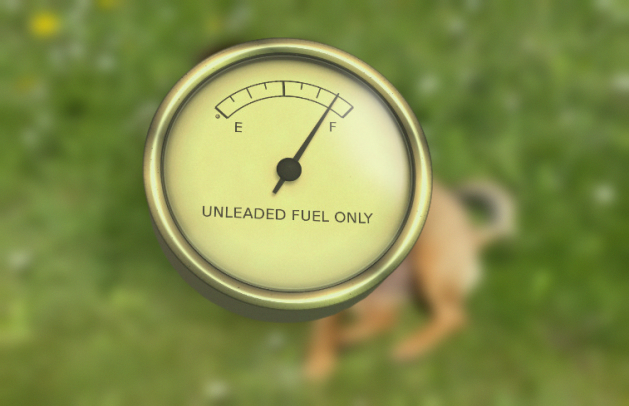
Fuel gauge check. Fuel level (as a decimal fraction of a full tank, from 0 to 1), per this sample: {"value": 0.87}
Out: {"value": 0.875}
